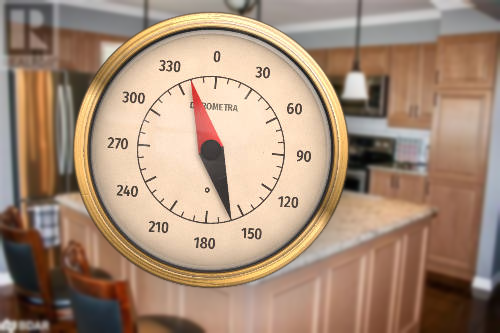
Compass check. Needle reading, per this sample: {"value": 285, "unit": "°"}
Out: {"value": 340, "unit": "°"}
